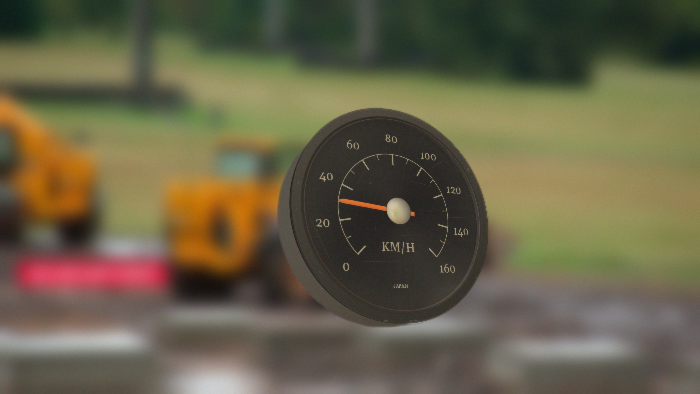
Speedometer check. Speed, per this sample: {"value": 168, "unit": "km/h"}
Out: {"value": 30, "unit": "km/h"}
